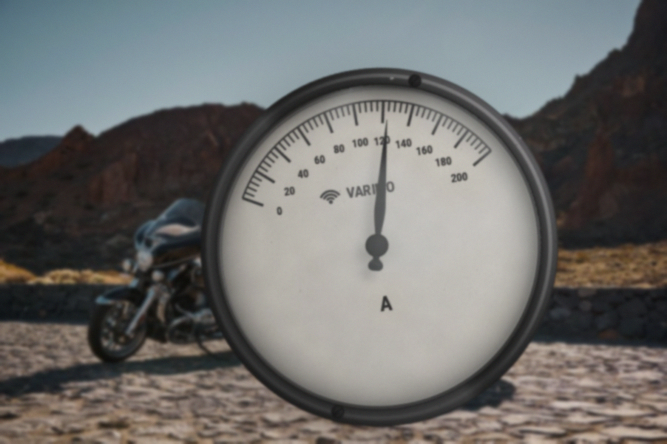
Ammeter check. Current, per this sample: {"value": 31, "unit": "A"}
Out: {"value": 124, "unit": "A"}
